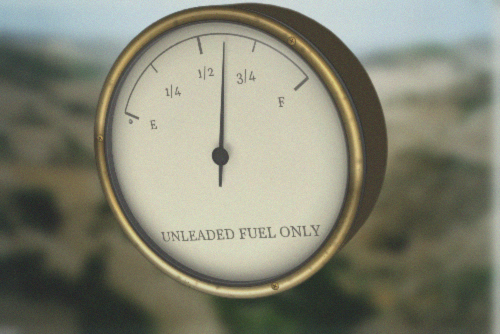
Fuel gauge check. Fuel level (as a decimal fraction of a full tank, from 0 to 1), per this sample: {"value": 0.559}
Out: {"value": 0.625}
